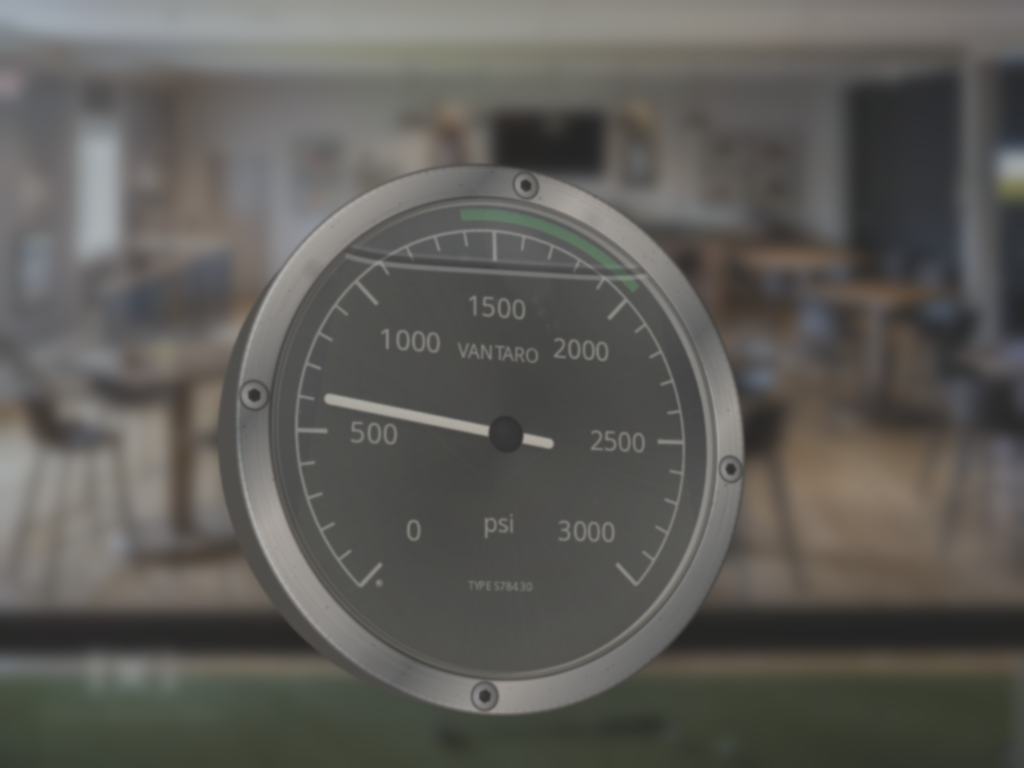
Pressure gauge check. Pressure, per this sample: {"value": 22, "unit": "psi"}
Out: {"value": 600, "unit": "psi"}
